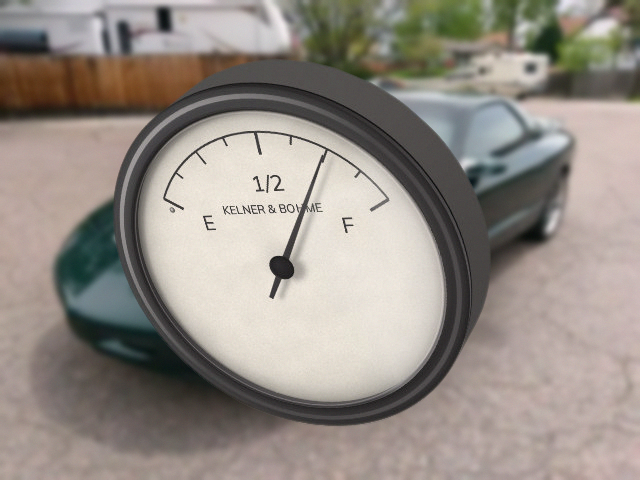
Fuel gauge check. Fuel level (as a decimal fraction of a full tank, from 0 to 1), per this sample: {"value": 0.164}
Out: {"value": 0.75}
